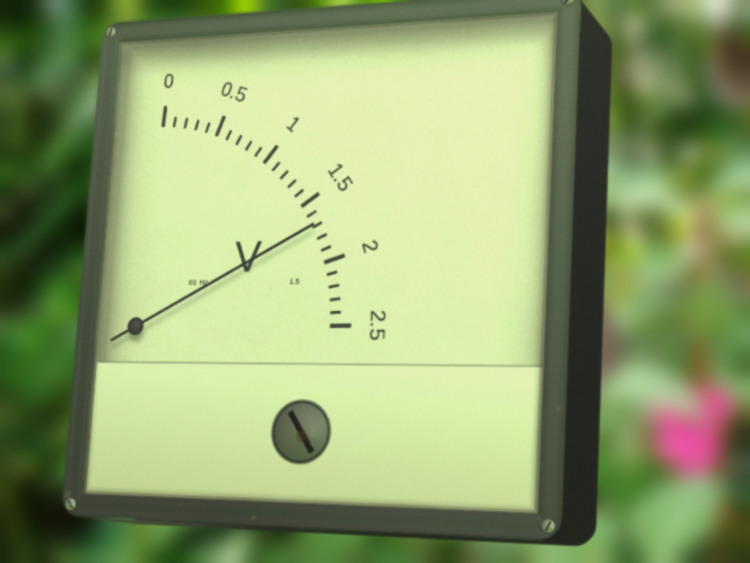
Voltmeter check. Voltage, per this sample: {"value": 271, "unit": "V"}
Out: {"value": 1.7, "unit": "V"}
